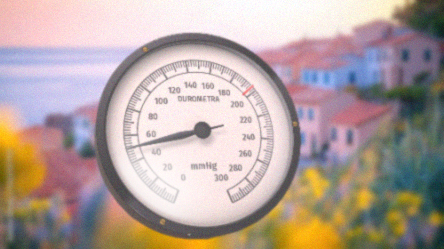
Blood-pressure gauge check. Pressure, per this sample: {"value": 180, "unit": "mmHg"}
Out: {"value": 50, "unit": "mmHg"}
